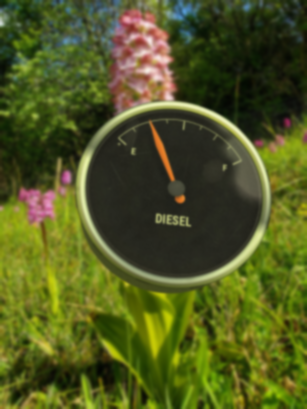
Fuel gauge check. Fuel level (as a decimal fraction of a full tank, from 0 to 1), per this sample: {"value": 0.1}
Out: {"value": 0.25}
